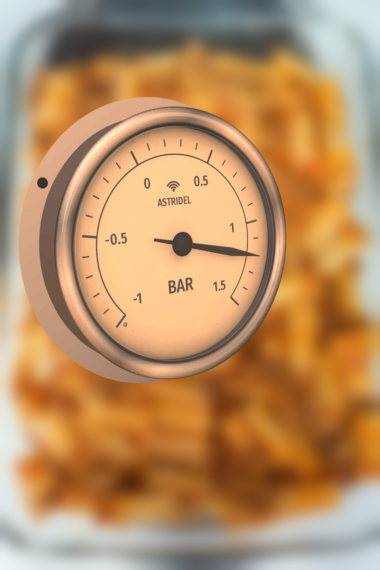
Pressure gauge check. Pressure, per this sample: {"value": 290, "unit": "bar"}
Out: {"value": 1.2, "unit": "bar"}
